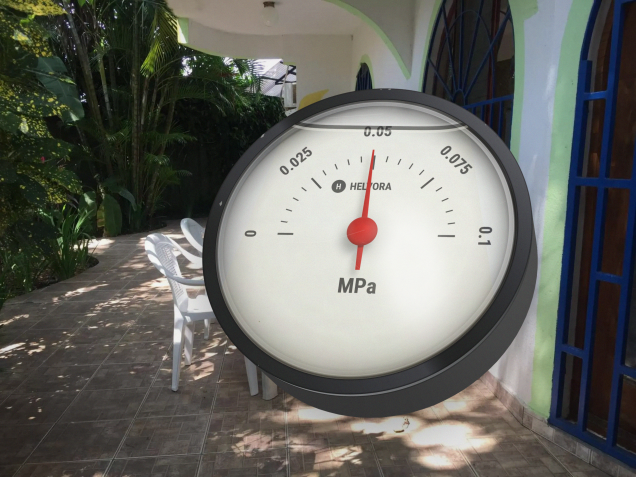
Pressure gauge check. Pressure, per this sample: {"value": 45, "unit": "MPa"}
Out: {"value": 0.05, "unit": "MPa"}
